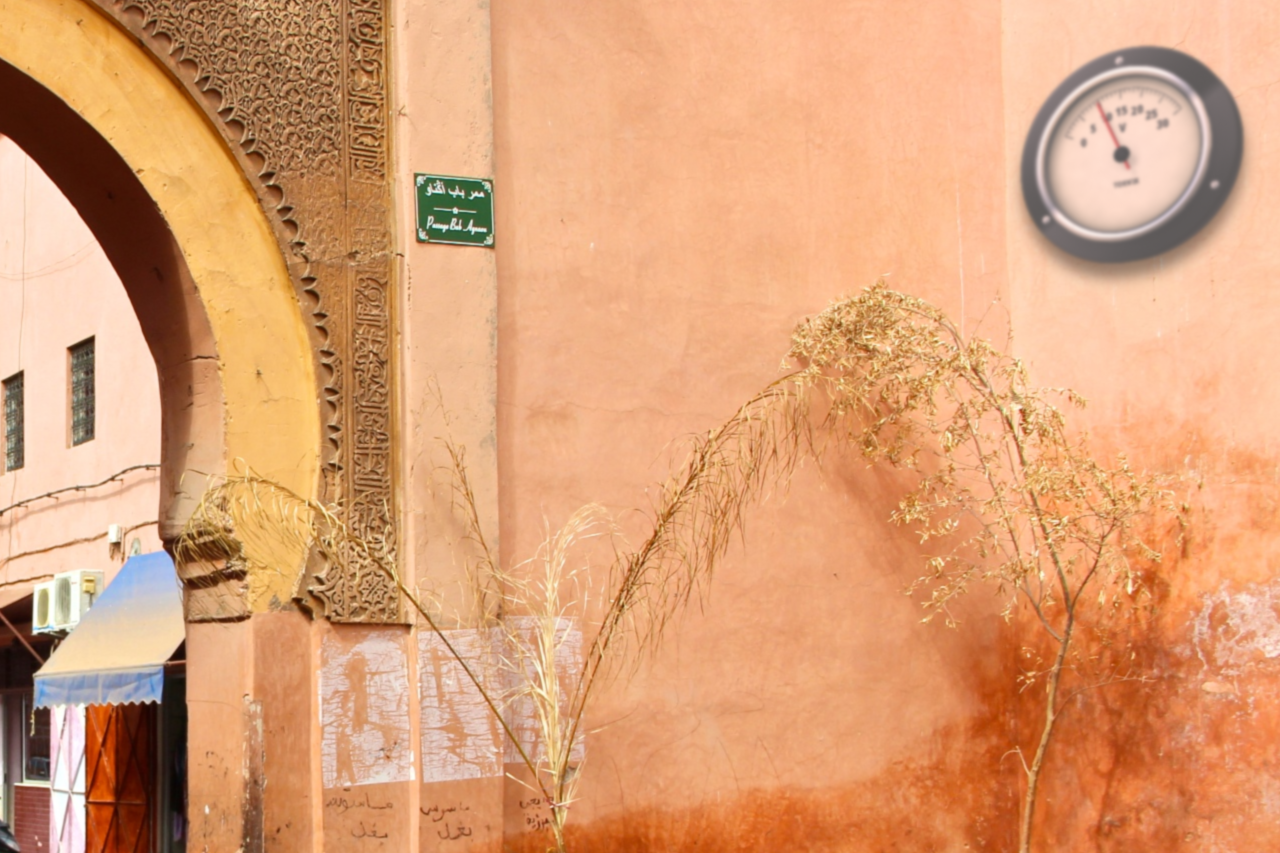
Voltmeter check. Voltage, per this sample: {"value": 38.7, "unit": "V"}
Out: {"value": 10, "unit": "V"}
